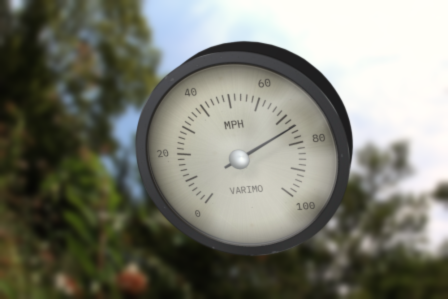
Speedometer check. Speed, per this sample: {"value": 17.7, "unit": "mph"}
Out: {"value": 74, "unit": "mph"}
